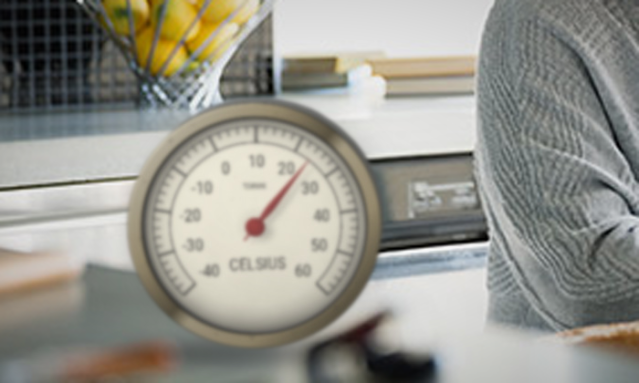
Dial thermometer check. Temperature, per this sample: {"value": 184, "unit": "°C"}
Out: {"value": 24, "unit": "°C"}
